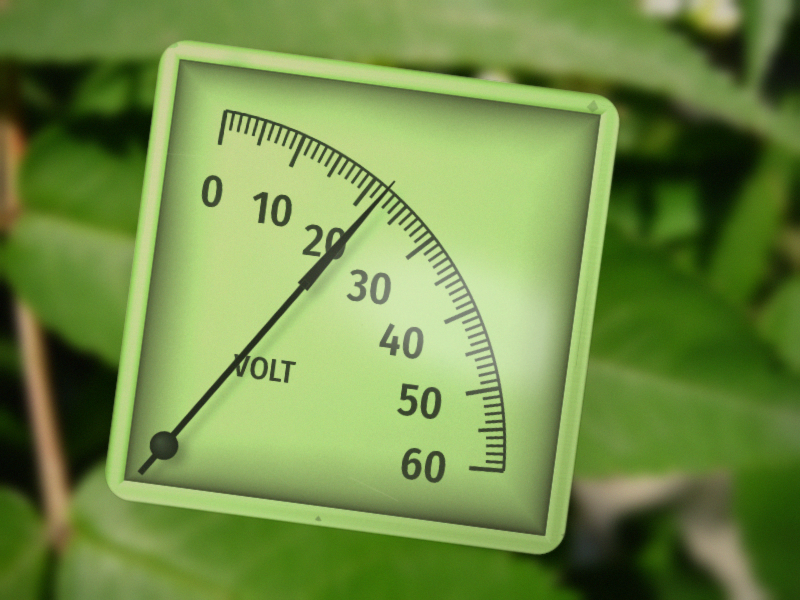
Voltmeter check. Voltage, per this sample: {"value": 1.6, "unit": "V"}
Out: {"value": 22, "unit": "V"}
